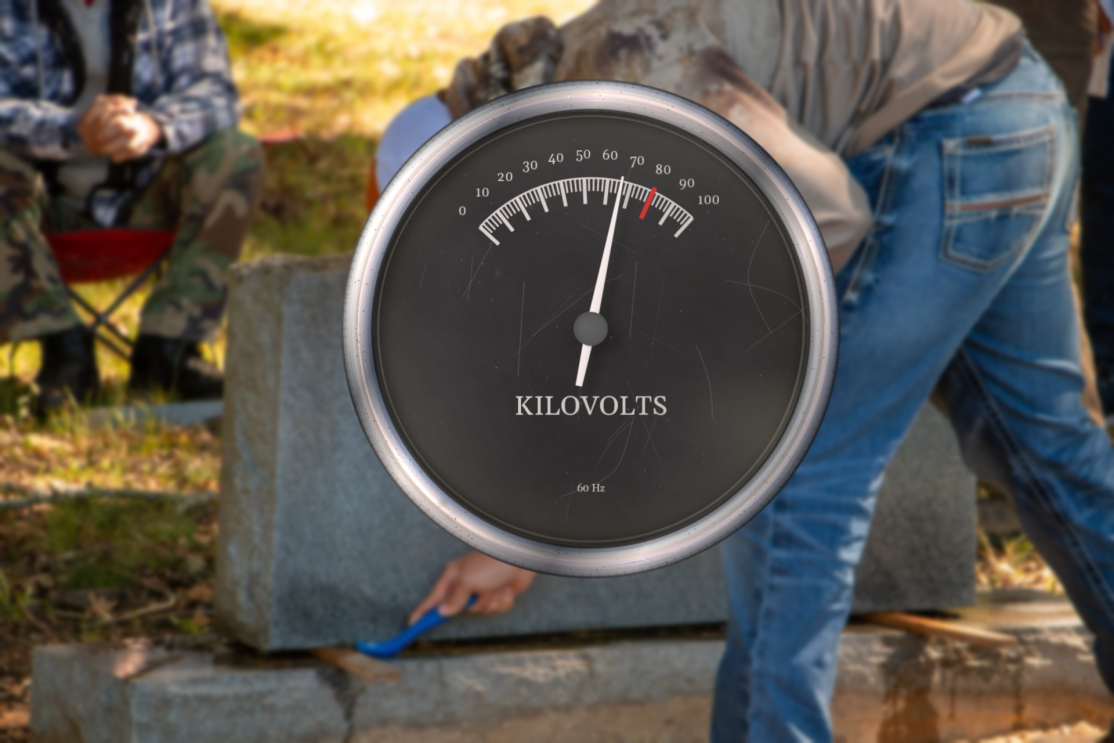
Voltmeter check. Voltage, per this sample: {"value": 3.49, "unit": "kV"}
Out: {"value": 66, "unit": "kV"}
